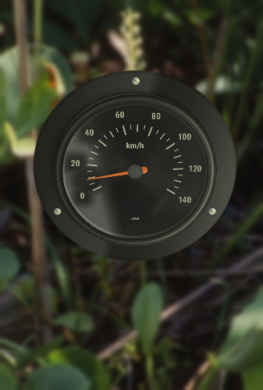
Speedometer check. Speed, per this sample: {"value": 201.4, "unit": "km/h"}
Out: {"value": 10, "unit": "km/h"}
